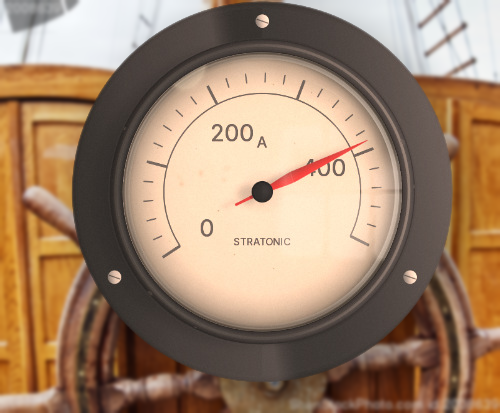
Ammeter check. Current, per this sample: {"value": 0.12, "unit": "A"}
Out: {"value": 390, "unit": "A"}
